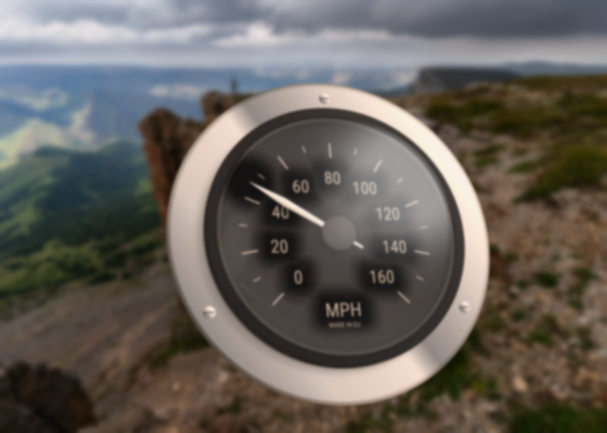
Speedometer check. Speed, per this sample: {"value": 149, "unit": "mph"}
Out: {"value": 45, "unit": "mph"}
